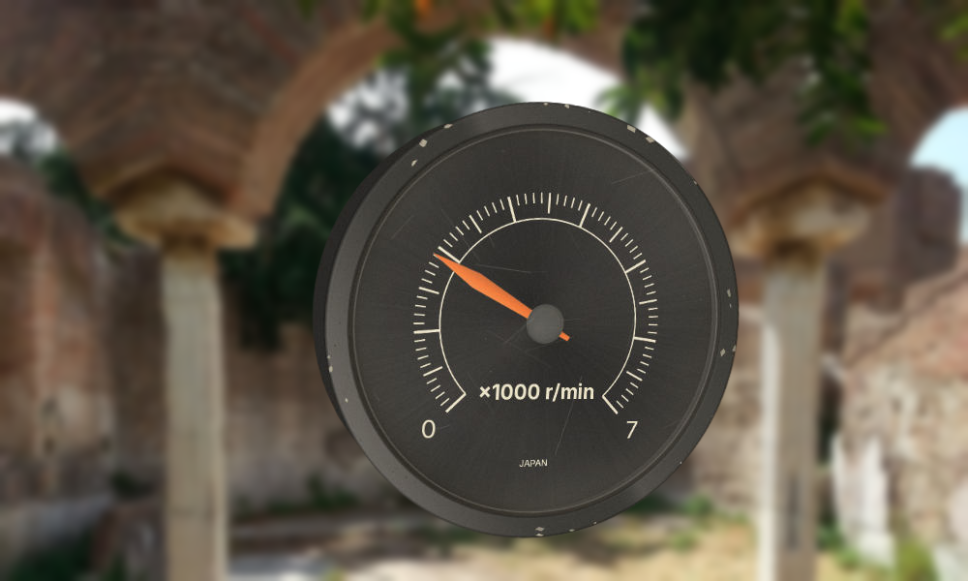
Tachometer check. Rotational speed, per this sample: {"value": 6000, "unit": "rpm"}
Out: {"value": 1900, "unit": "rpm"}
